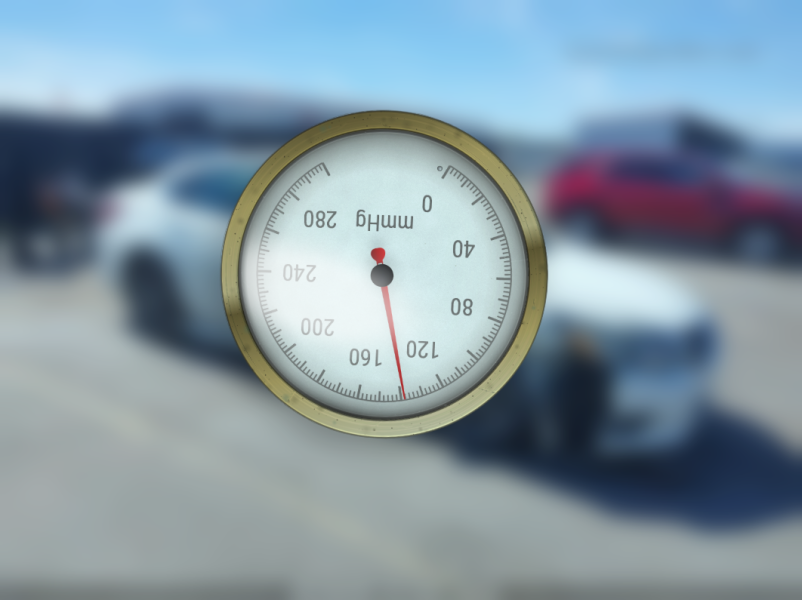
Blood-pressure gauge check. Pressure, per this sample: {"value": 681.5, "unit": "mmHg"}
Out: {"value": 138, "unit": "mmHg"}
